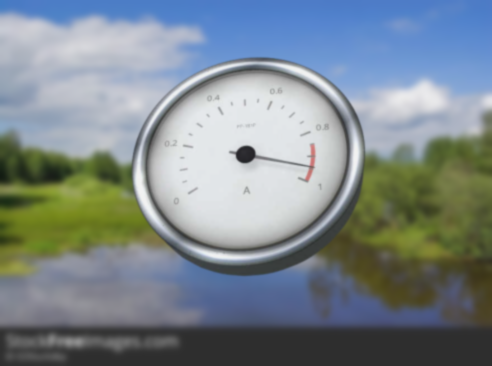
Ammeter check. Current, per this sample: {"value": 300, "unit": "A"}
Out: {"value": 0.95, "unit": "A"}
